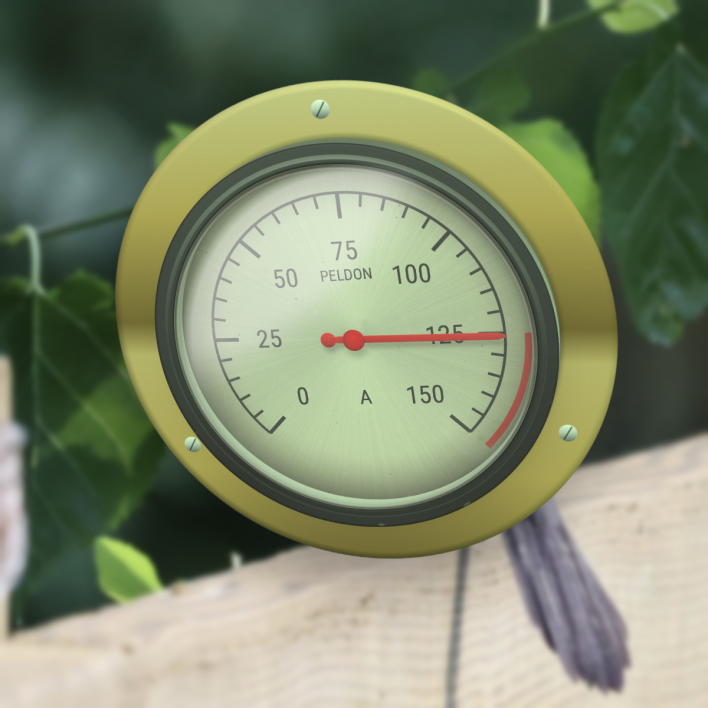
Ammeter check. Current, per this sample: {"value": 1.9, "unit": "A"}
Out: {"value": 125, "unit": "A"}
